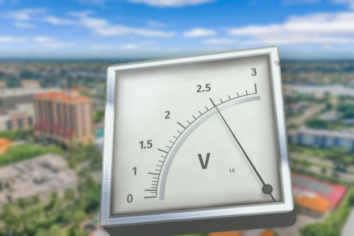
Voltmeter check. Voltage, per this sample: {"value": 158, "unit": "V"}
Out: {"value": 2.5, "unit": "V"}
